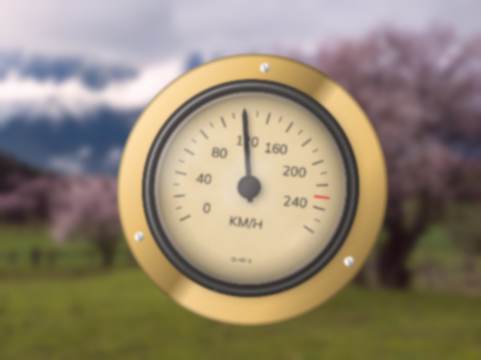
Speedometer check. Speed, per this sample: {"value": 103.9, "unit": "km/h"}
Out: {"value": 120, "unit": "km/h"}
